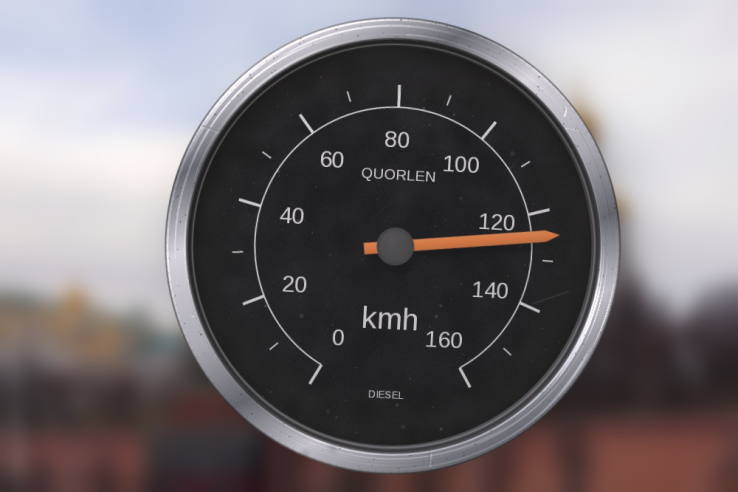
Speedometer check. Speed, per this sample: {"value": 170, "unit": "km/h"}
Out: {"value": 125, "unit": "km/h"}
